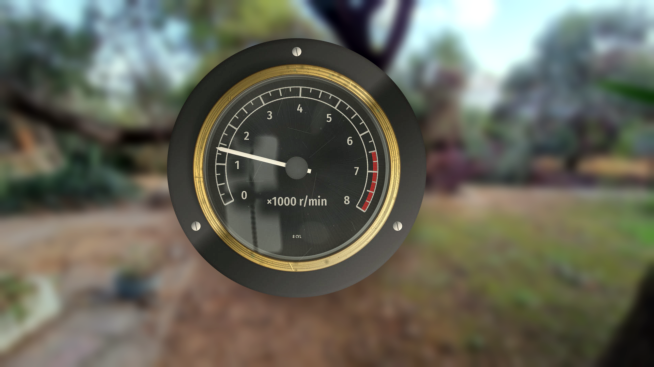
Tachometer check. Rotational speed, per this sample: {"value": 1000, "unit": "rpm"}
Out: {"value": 1375, "unit": "rpm"}
